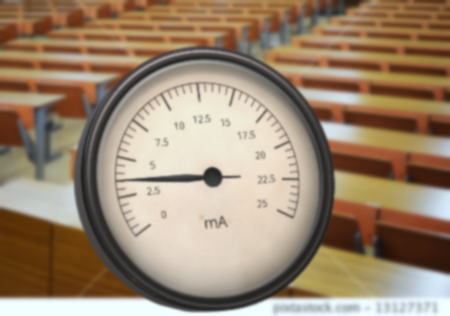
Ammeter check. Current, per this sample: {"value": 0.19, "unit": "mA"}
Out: {"value": 3.5, "unit": "mA"}
